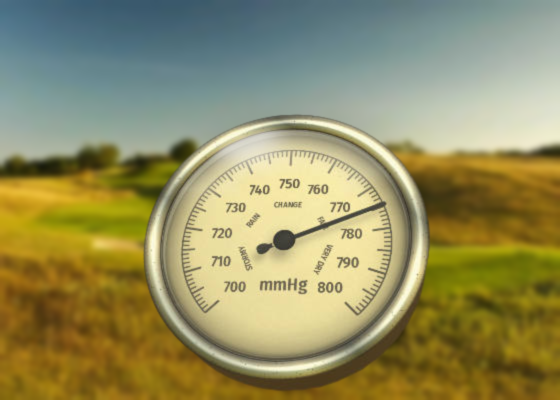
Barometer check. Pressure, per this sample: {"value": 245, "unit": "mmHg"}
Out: {"value": 775, "unit": "mmHg"}
